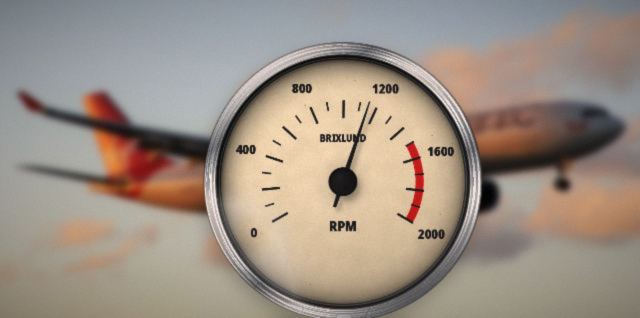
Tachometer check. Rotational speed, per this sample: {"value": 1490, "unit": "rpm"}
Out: {"value": 1150, "unit": "rpm"}
